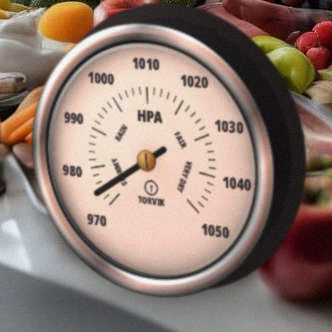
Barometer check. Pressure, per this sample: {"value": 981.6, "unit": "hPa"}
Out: {"value": 974, "unit": "hPa"}
